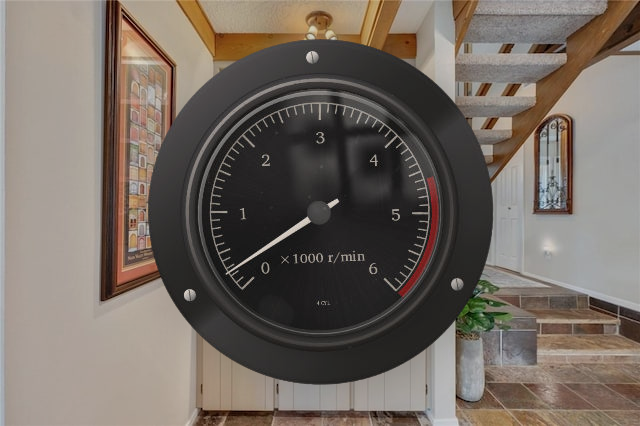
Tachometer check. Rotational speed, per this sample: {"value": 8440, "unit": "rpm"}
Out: {"value": 250, "unit": "rpm"}
